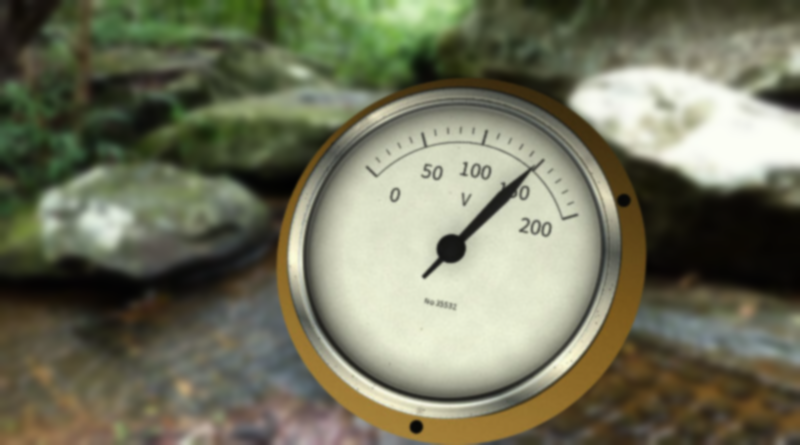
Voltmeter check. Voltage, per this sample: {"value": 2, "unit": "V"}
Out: {"value": 150, "unit": "V"}
